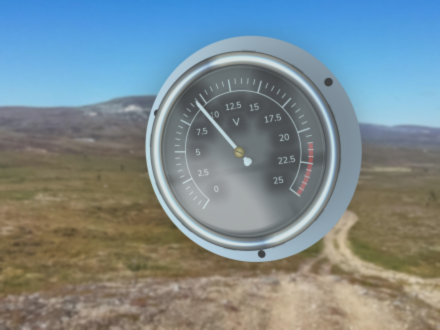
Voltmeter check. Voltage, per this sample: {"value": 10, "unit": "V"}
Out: {"value": 9.5, "unit": "V"}
